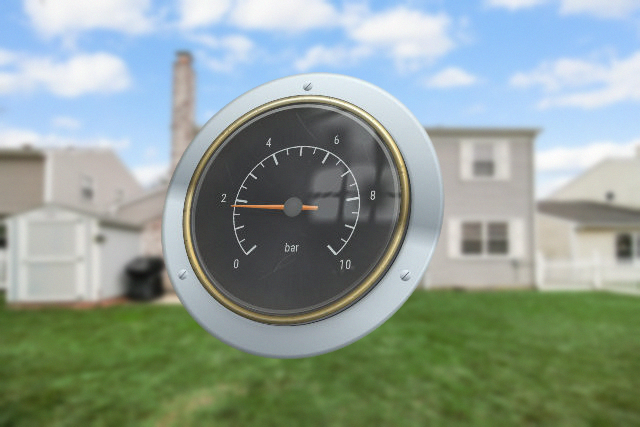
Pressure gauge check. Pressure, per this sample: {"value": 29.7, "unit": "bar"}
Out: {"value": 1.75, "unit": "bar"}
